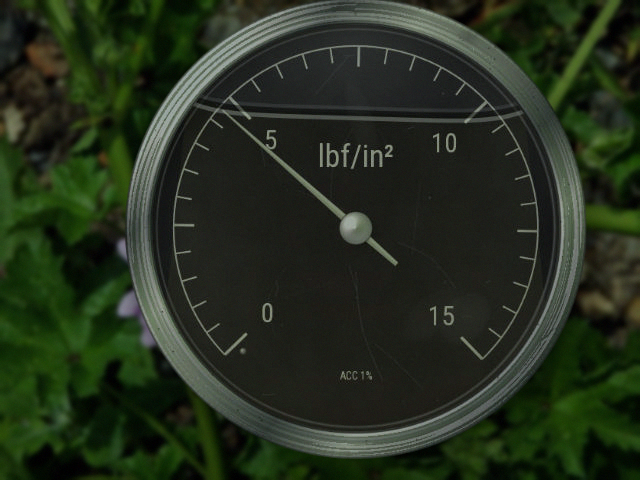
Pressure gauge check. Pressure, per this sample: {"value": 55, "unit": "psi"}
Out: {"value": 4.75, "unit": "psi"}
